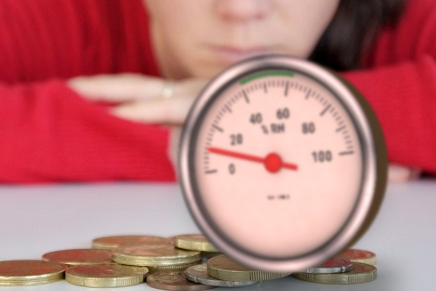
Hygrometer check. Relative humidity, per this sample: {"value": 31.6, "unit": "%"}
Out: {"value": 10, "unit": "%"}
